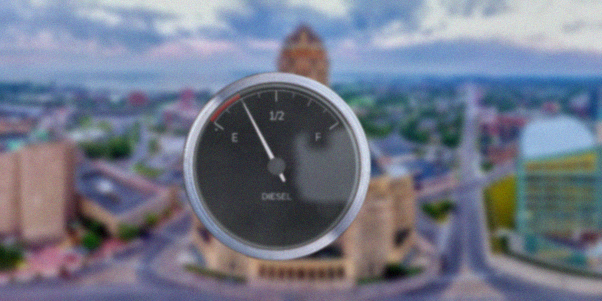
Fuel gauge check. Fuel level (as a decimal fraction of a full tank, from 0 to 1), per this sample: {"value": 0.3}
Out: {"value": 0.25}
